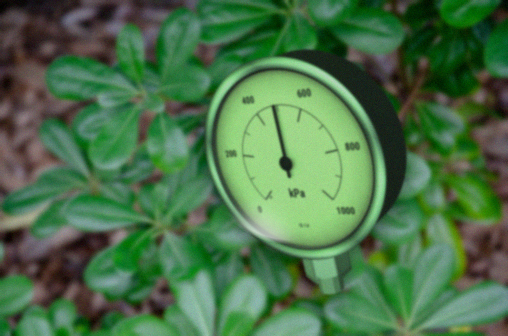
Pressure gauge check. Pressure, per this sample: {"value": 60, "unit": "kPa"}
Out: {"value": 500, "unit": "kPa"}
